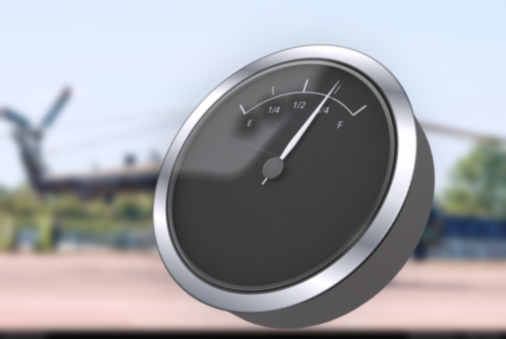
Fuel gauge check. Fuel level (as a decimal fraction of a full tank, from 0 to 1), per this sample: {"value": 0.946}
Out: {"value": 0.75}
